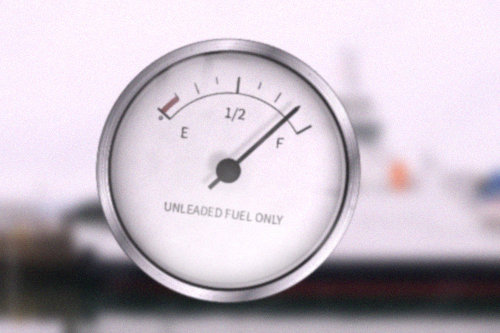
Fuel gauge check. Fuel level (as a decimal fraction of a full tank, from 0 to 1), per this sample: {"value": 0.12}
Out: {"value": 0.875}
